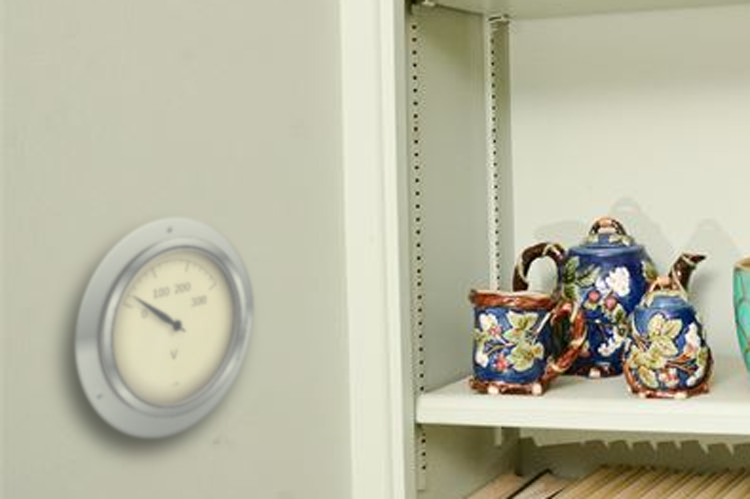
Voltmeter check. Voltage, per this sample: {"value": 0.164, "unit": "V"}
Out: {"value": 20, "unit": "V"}
